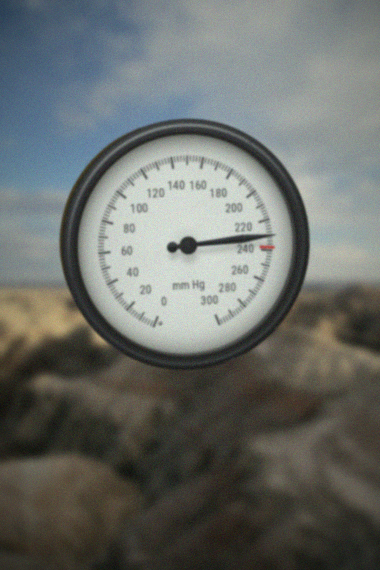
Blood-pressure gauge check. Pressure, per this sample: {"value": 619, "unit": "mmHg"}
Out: {"value": 230, "unit": "mmHg"}
